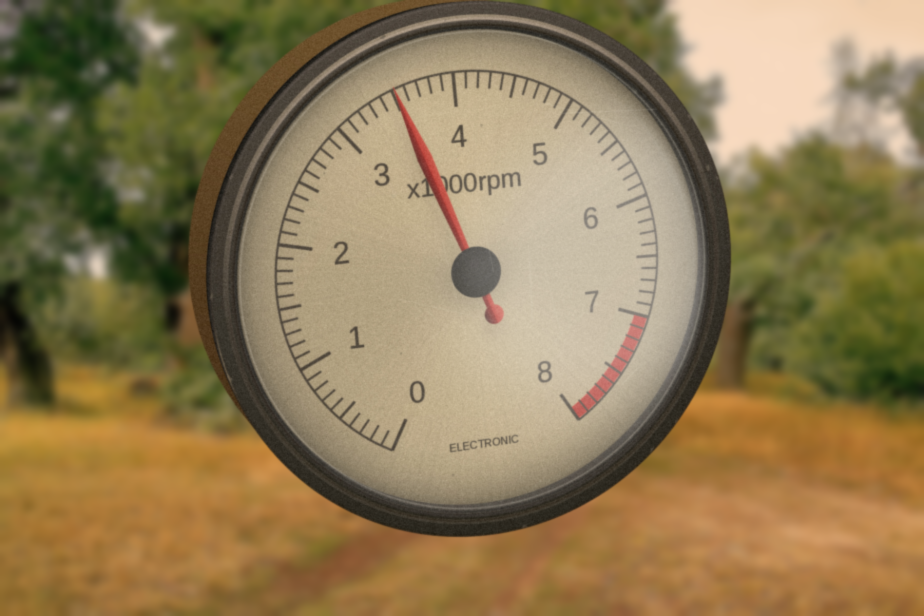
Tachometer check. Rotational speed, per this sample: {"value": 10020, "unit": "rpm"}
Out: {"value": 3500, "unit": "rpm"}
